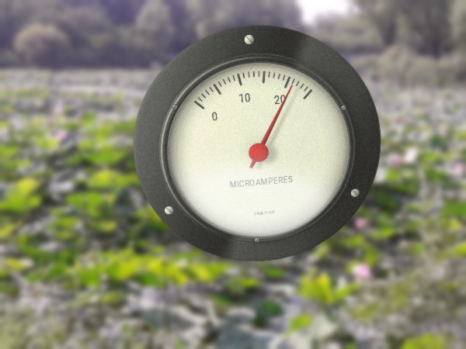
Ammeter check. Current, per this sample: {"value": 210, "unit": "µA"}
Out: {"value": 21, "unit": "µA"}
